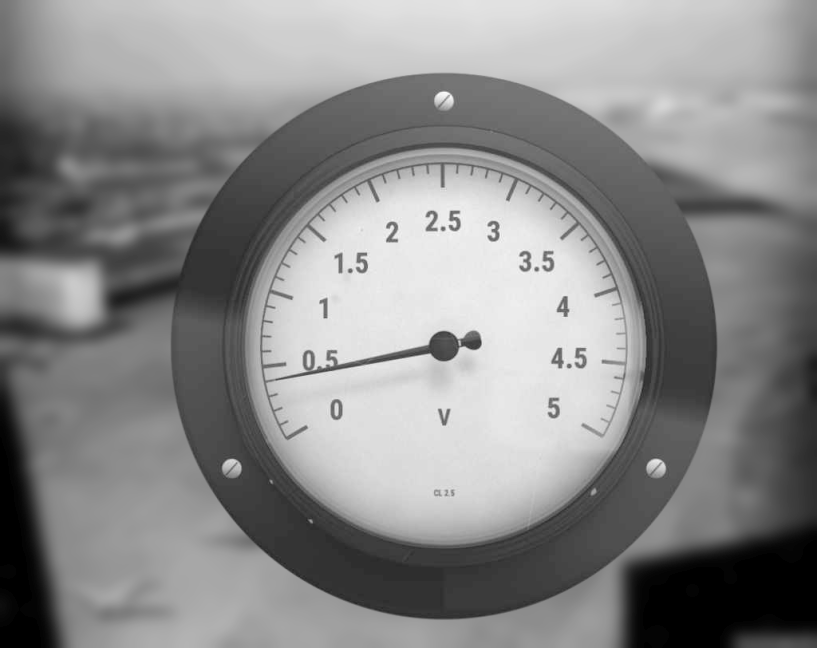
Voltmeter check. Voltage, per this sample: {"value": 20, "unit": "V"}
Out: {"value": 0.4, "unit": "V"}
